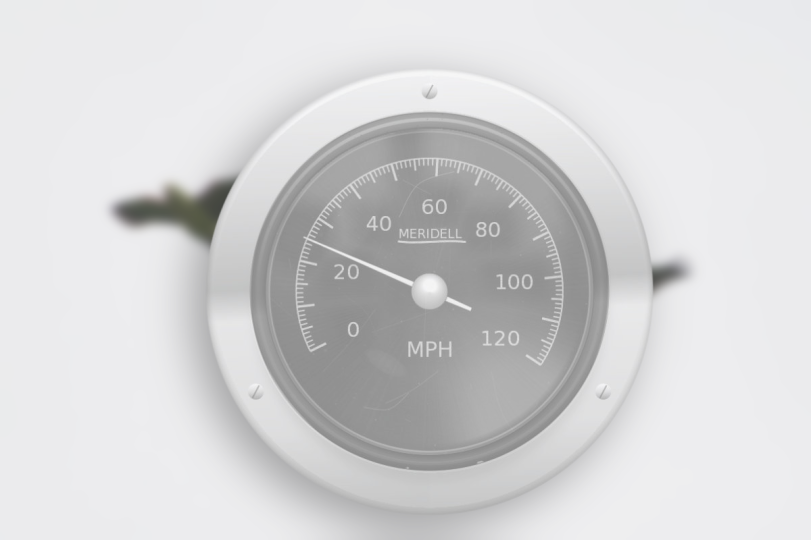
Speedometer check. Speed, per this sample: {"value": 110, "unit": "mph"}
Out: {"value": 25, "unit": "mph"}
